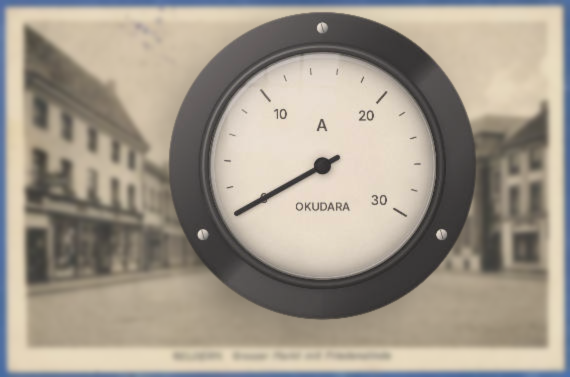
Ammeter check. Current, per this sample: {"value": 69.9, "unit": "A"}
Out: {"value": 0, "unit": "A"}
